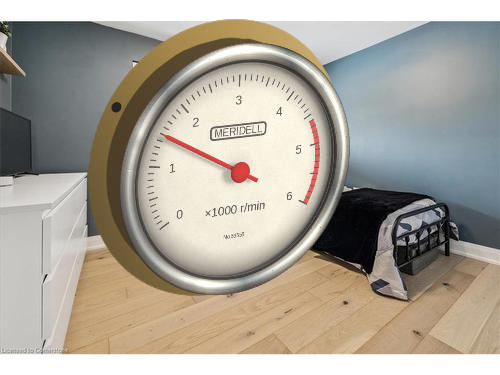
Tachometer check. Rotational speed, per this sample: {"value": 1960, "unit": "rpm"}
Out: {"value": 1500, "unit": "rpm"}
